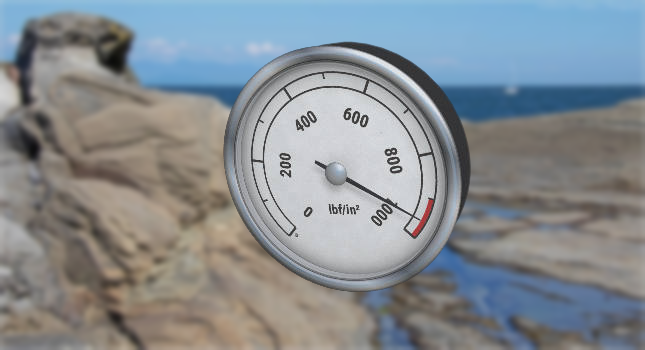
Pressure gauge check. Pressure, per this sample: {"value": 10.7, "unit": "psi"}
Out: {"value": 950, "unit": "psi"}
